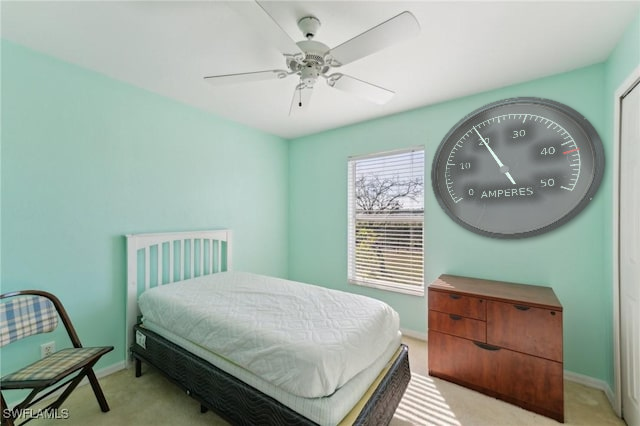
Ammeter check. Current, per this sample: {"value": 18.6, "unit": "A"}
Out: {"value": 20, "unit": "A"}
